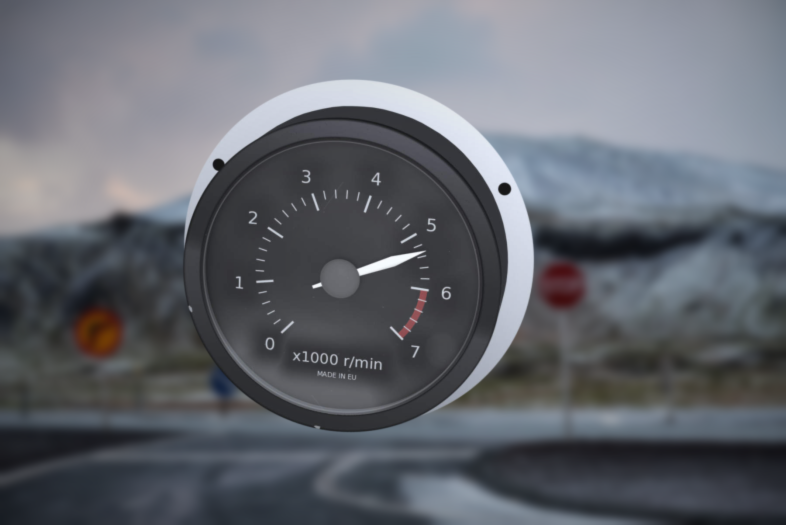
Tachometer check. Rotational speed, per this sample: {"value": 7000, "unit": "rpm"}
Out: {"value": 5300, "unit": "rpm"}
